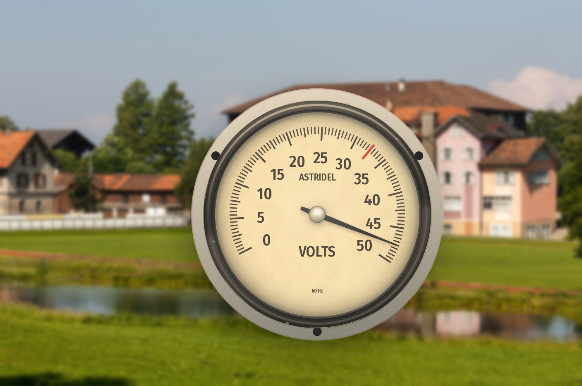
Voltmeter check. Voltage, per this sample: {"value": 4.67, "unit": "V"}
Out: {"value": 47.5, "unit": "V"}
